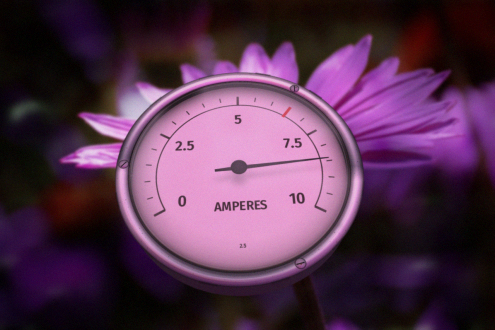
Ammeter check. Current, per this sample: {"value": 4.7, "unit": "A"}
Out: {"value": 8.5, "unit": "A"}
